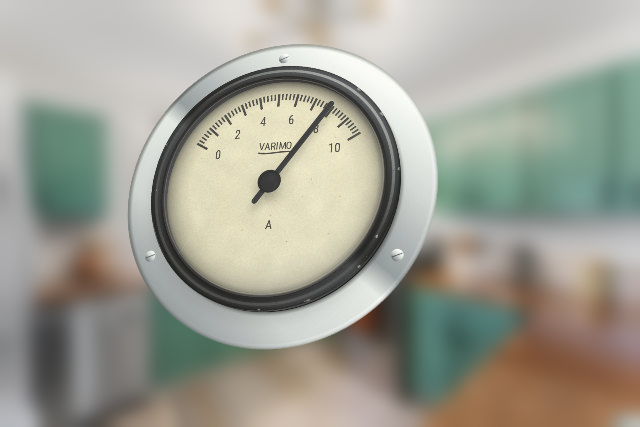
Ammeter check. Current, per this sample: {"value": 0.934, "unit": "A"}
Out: {"value": 8, "unit": "A"}
